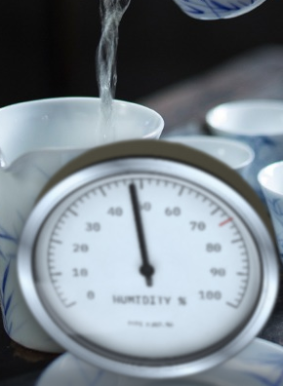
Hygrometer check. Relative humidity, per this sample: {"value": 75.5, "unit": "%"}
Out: {"value": 48, "unit": "%"}
